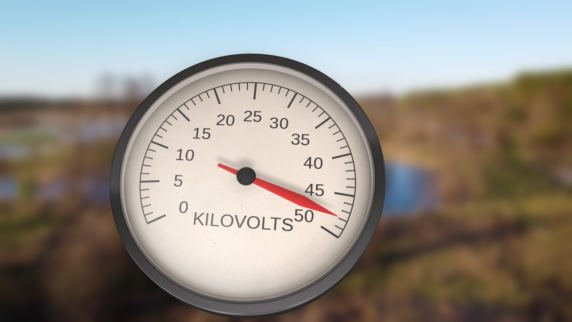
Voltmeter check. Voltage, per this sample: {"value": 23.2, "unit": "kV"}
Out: {"value": 48, "unit": "kV"}
